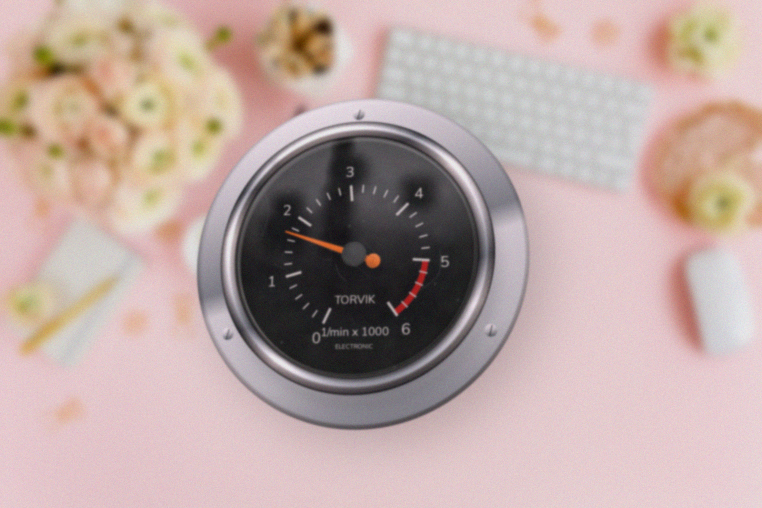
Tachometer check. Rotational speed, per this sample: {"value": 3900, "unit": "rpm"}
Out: {"value": 1700, "unit": "rpm"}
